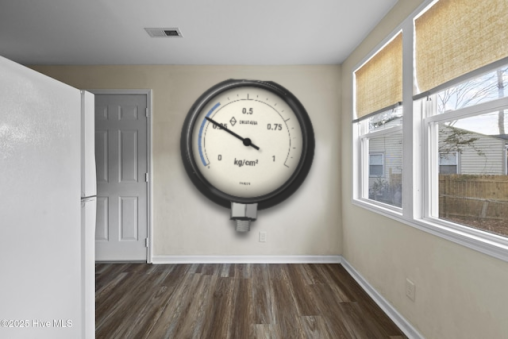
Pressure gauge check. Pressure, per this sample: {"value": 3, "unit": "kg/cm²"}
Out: {"value": 0.25, "unit": "kg/cm²"}
